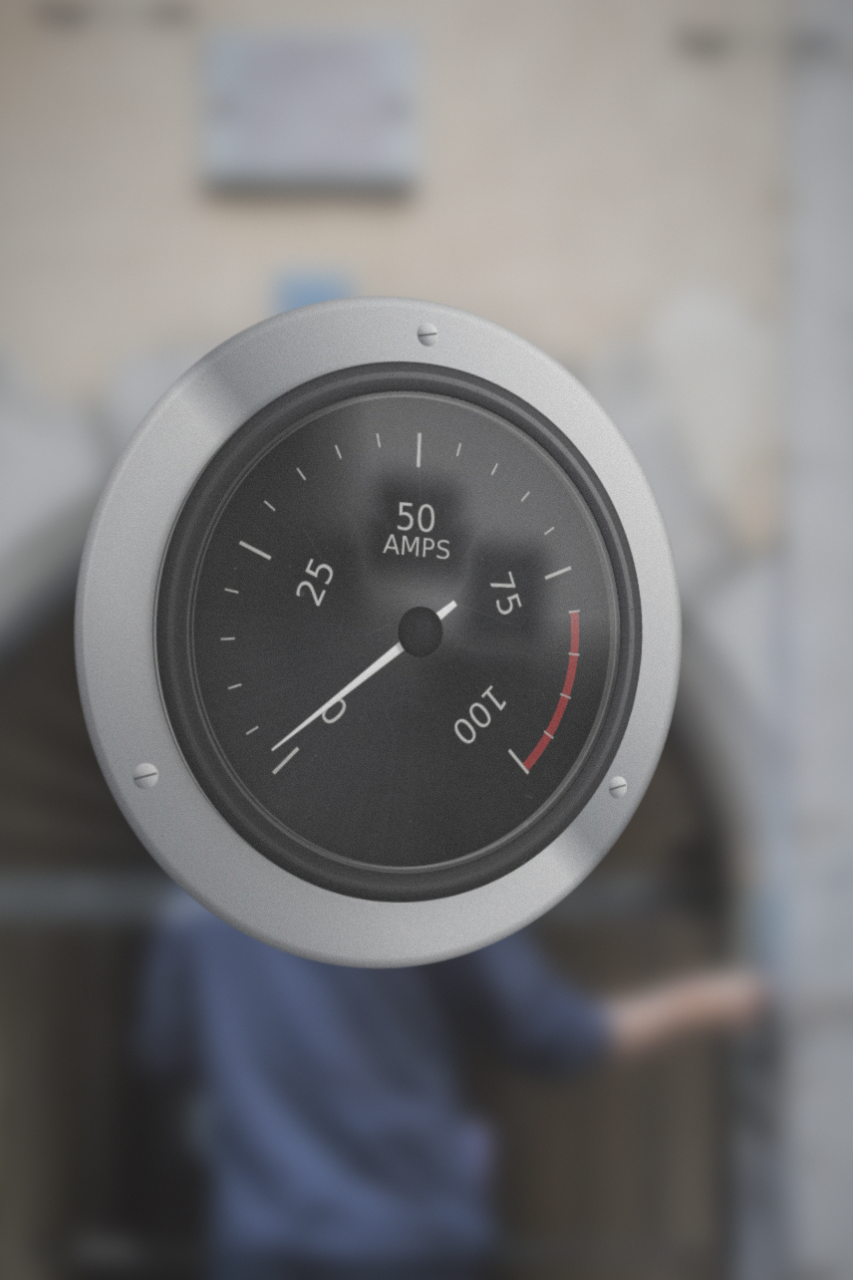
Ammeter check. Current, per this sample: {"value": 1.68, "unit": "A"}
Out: {"value": 2.5, "unit": "A"}
